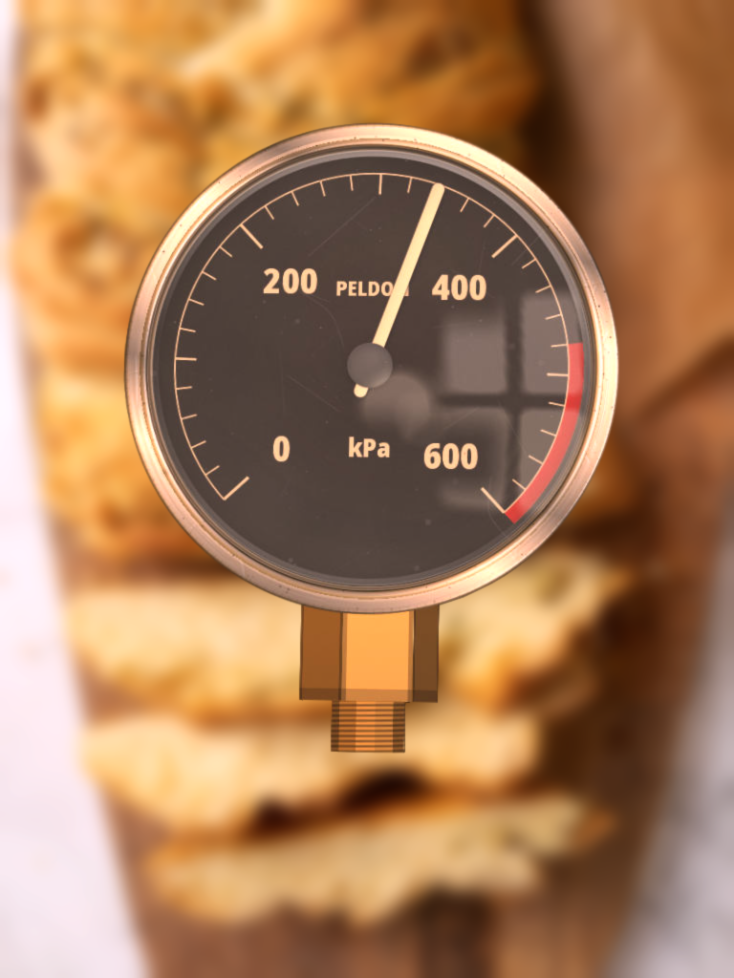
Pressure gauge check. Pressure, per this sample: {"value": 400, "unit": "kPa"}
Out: {"value": 340, "unit": "kPa"}
